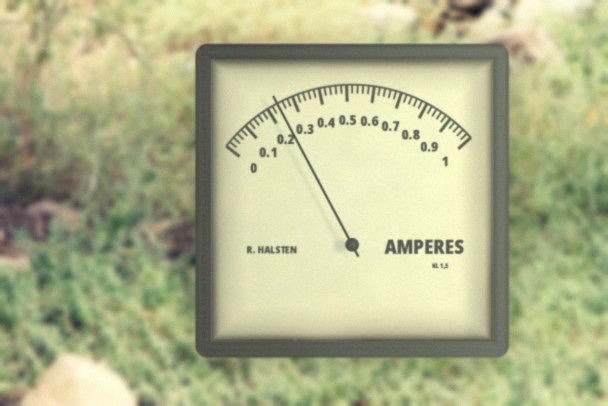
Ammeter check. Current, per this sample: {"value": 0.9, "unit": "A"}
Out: {"value": 0.24, "unit": "A"}
